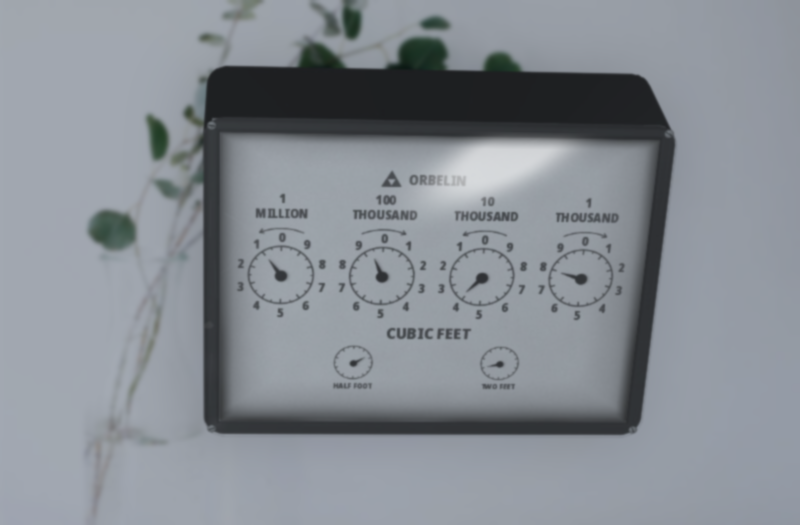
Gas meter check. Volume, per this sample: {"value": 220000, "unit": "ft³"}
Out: {"value": 93800, "unit": "ft³"}
